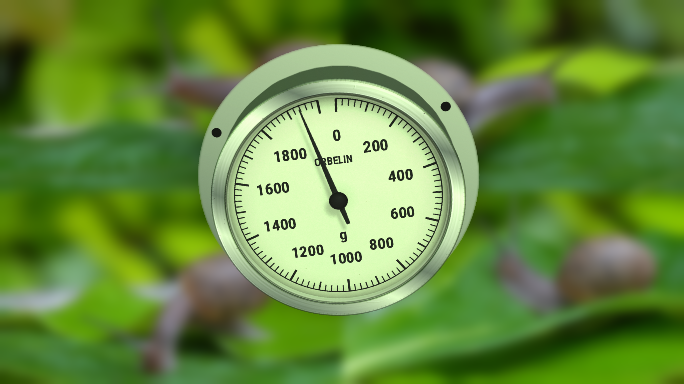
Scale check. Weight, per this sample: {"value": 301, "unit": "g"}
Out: {"value": 1940, "unit": "g"}
